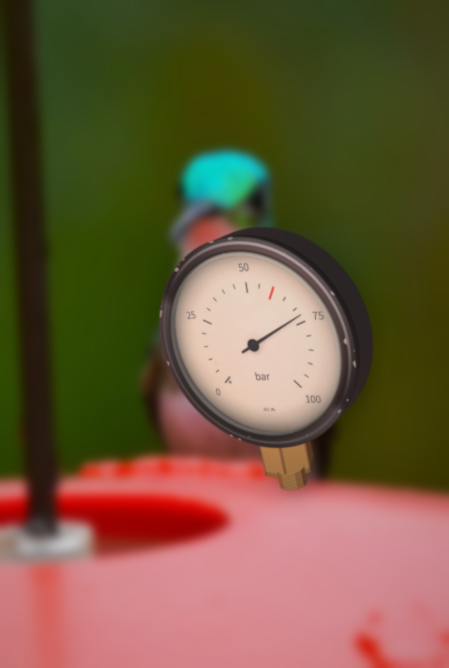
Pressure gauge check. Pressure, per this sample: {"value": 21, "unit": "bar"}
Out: {"value": 72.5, "unit": "bar"}
